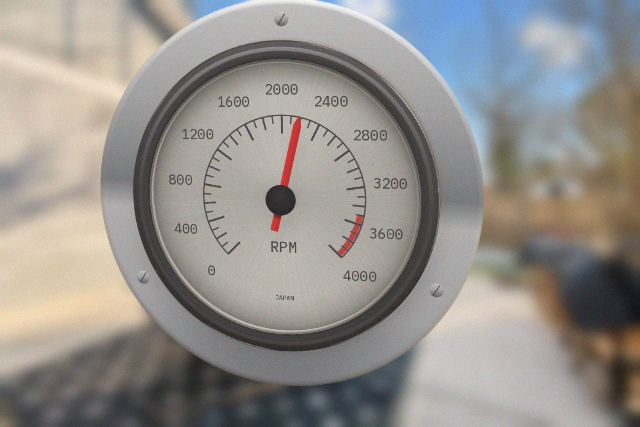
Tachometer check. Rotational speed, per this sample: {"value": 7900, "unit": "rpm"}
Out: {"value": 2200, "unit": "rpm"}
